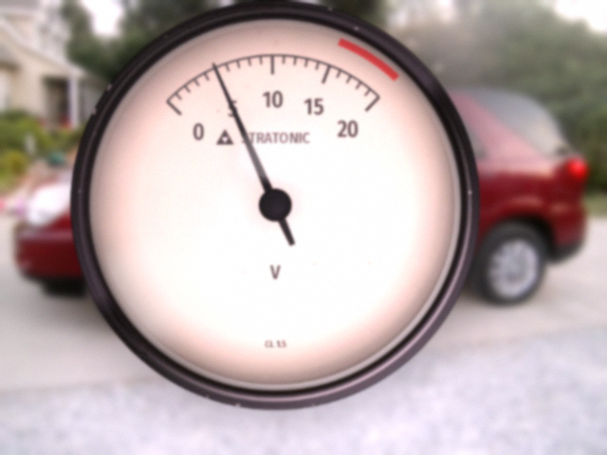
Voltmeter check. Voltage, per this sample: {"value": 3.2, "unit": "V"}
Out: {"value": 5, "unit": "V"}
